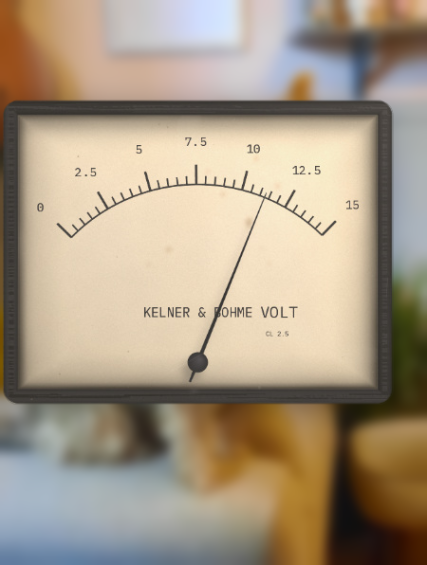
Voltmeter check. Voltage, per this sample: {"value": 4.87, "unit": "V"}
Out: {"value": 11.25, "unit": "V"}
